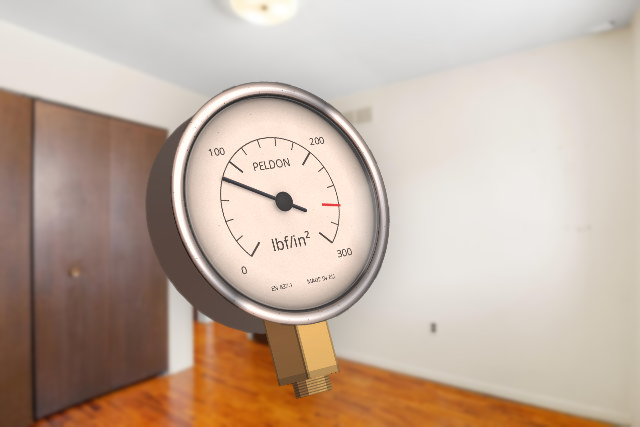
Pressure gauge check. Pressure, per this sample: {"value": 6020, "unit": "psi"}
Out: {"value": 80, "unit": "psi"}
